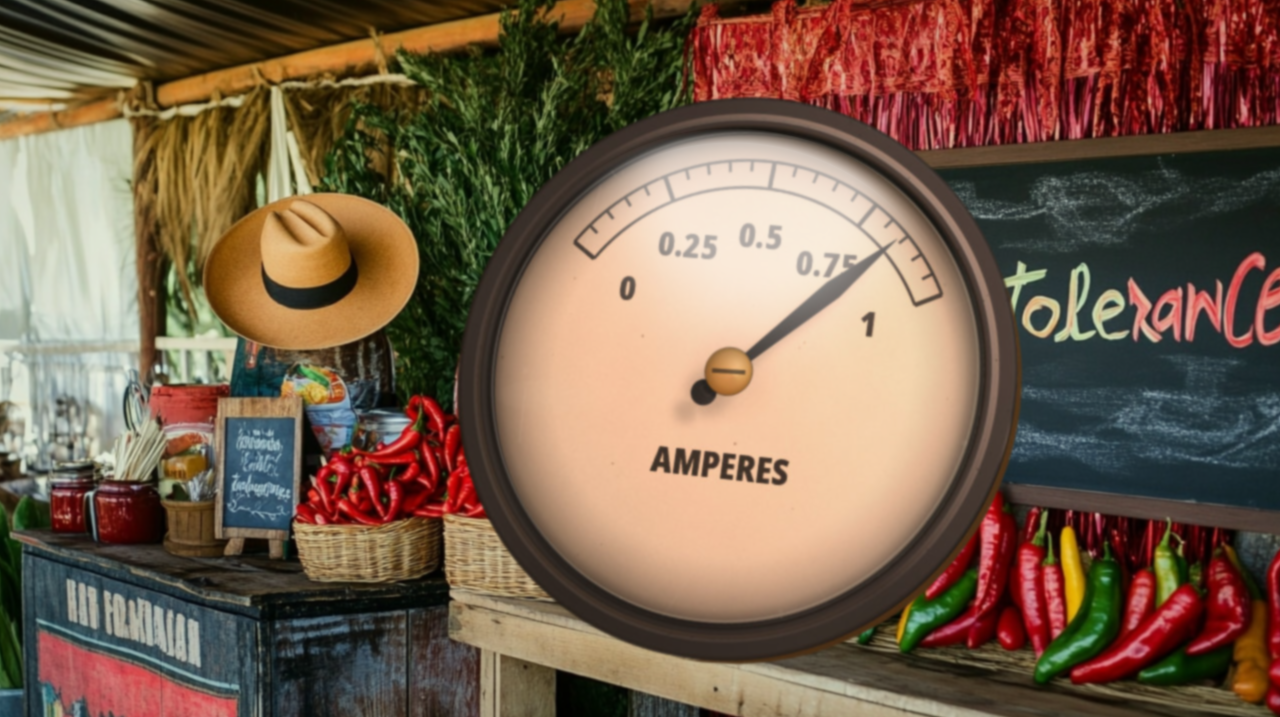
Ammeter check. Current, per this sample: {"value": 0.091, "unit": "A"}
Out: {"value": 0.85, "unit": "A"}
